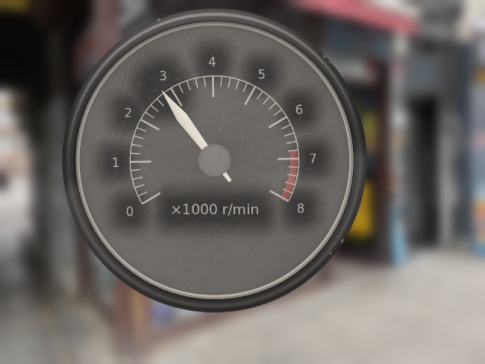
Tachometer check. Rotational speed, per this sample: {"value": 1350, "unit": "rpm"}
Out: {"value": 2800, "unit": "rpm"}
